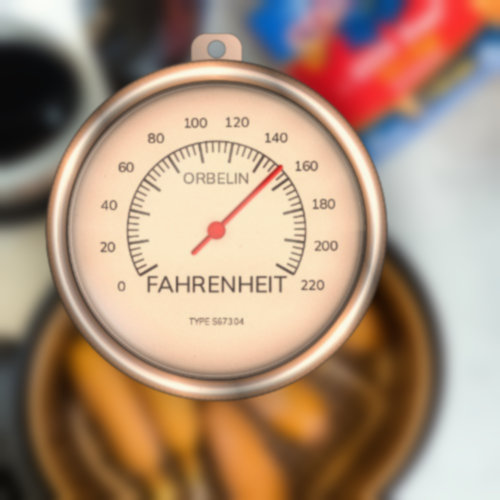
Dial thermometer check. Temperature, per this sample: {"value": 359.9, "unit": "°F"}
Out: {"value": 152, "unit": "°F"}
